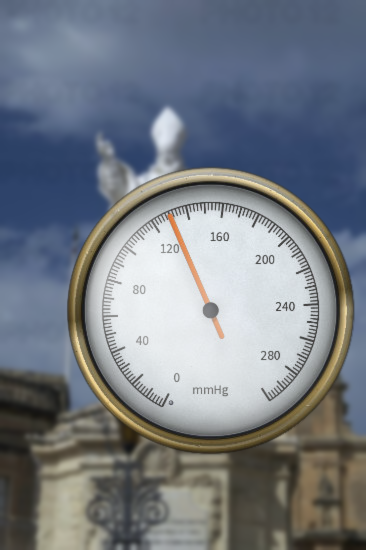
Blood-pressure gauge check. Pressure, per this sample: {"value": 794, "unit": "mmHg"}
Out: {"value": 130, "unit": "mmHg"}
